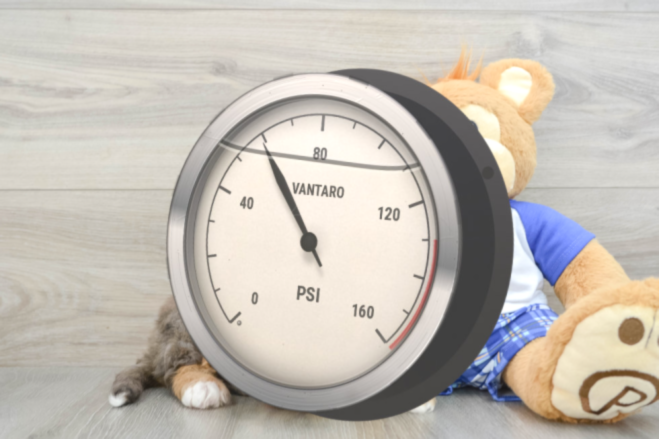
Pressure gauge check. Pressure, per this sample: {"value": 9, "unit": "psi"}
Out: {"value": 60, "unit": "psi"}
